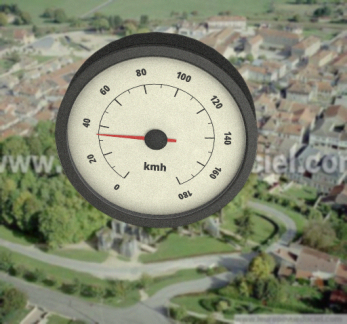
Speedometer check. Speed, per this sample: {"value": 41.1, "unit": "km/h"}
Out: {"value": 35, "unit": "km/h"}
